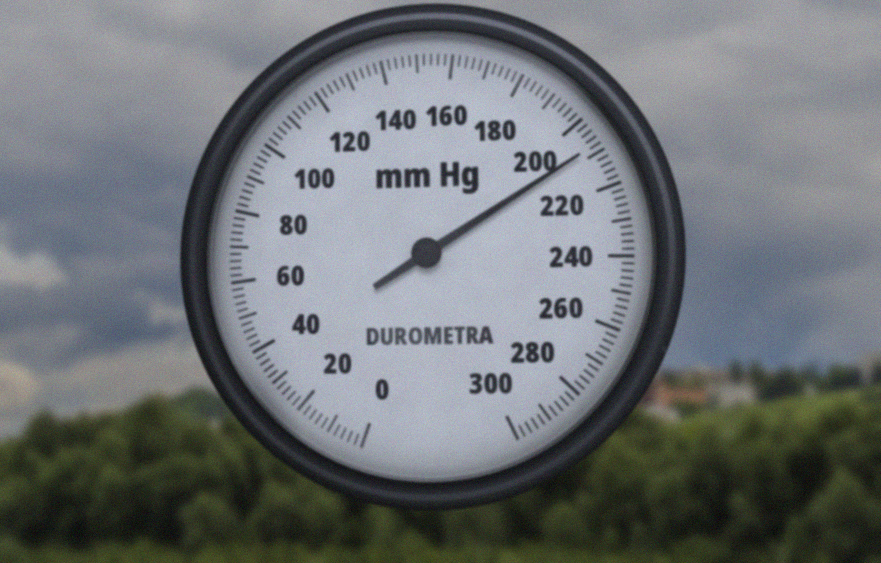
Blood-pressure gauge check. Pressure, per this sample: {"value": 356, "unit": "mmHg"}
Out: {"value": 208, "unit": "mmHg"}
